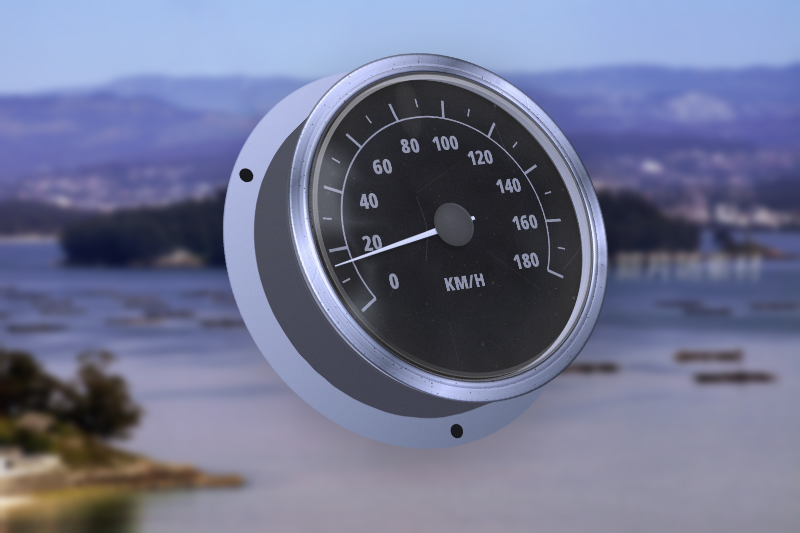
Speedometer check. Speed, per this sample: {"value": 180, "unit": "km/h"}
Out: {"value": 15, "unit": "km/h"}
